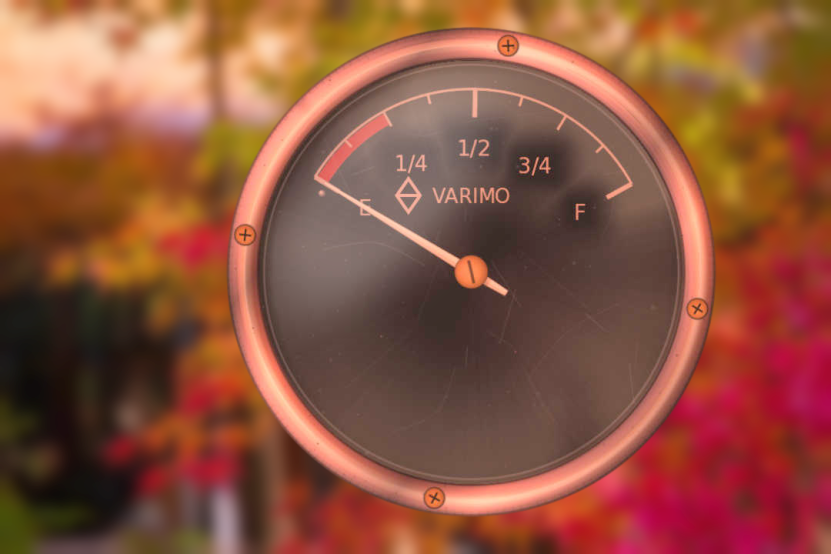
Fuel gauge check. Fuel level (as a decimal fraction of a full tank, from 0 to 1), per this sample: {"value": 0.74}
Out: {"value": 0}
